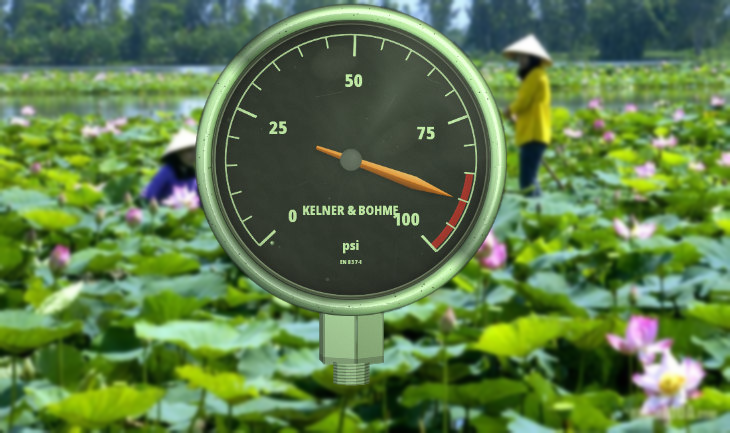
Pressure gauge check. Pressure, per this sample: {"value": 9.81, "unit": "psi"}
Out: {"value": 90, "unit": "psi"}
